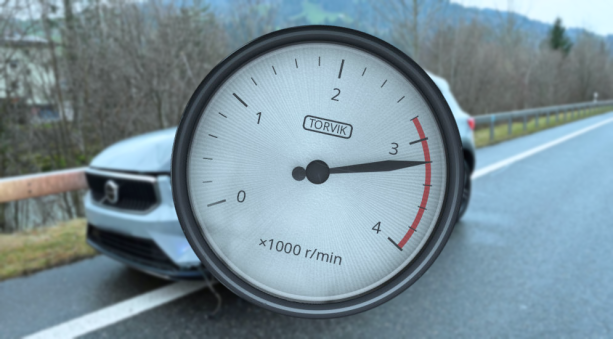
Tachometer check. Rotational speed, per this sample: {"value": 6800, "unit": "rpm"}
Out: {"value": 3200, "unit": "rpm"}
